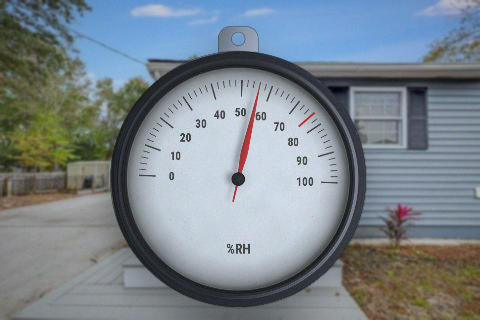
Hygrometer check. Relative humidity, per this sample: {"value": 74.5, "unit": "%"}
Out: {"value": 56, "unit": "%"}
